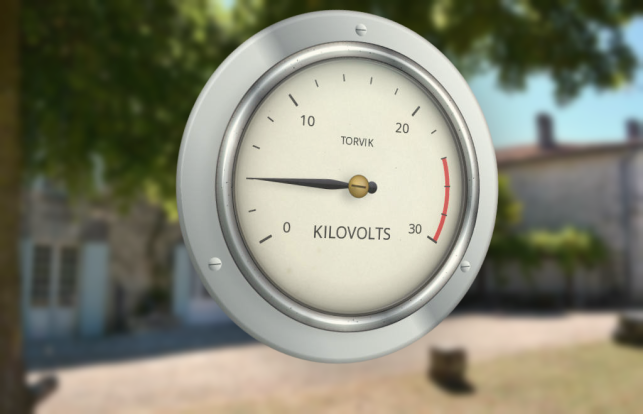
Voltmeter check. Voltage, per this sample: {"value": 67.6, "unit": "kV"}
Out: {"value": 4, "unit": "kV"}
